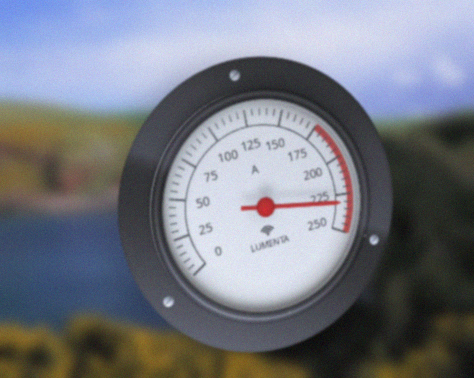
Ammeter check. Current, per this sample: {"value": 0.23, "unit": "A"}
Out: {"value": 230, "unit": "A"}
